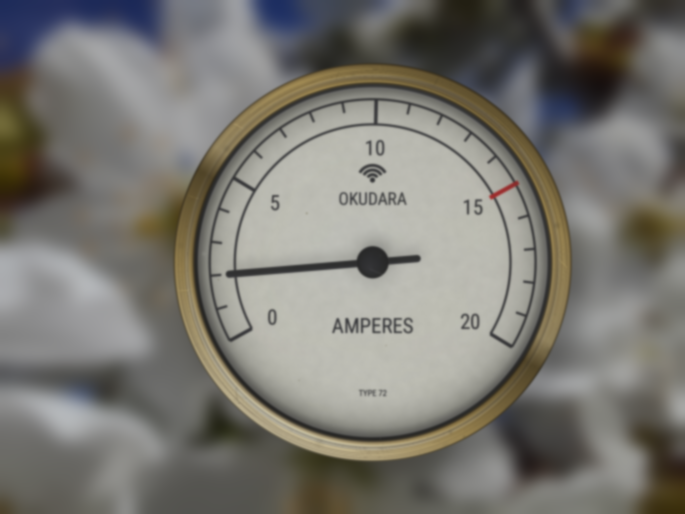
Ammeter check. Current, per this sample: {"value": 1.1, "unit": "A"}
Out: {"value": 2, "unit": "A"}
